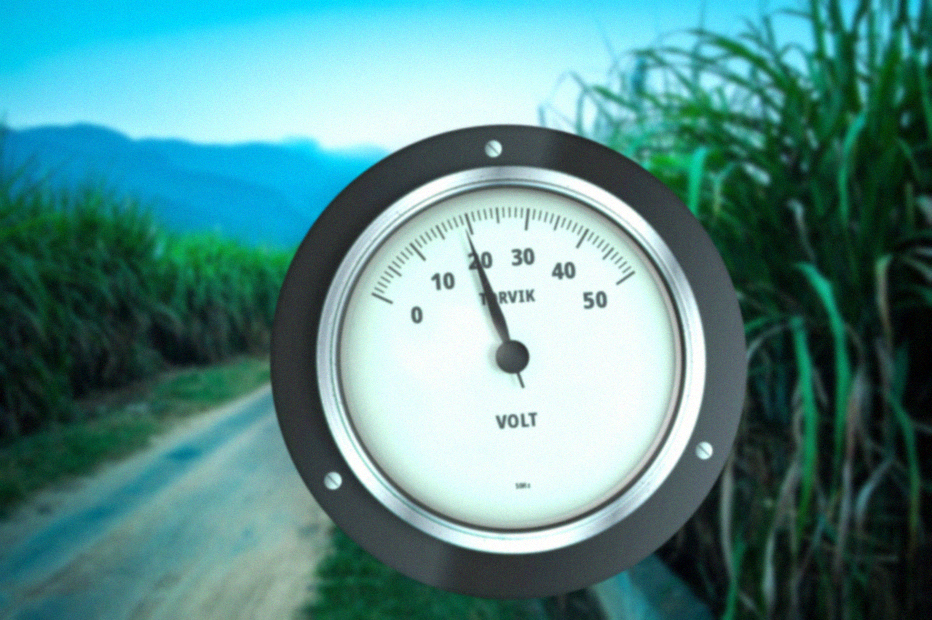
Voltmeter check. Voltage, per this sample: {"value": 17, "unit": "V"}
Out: {"value": 19, "unit": "V"}
